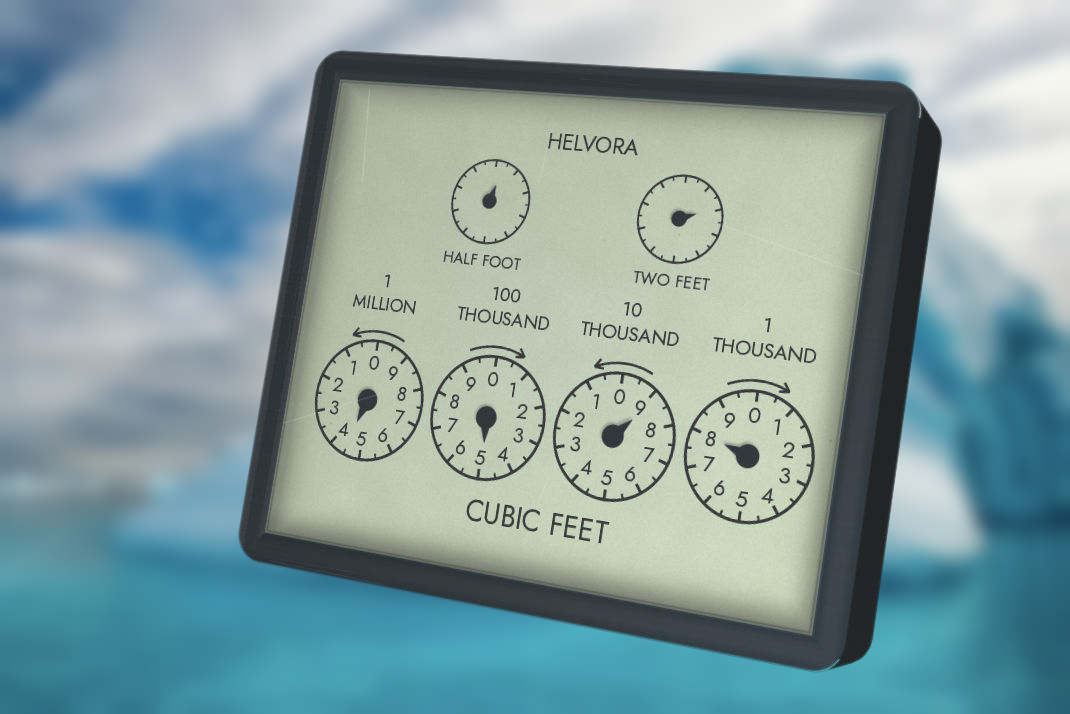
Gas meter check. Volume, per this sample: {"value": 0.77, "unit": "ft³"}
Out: {"value": 448800, "unit": "ft³"}
